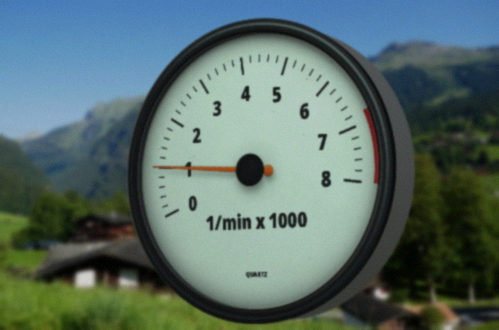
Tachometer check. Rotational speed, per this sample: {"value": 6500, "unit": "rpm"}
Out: {"value": 1000, "unit": "rpm"}
